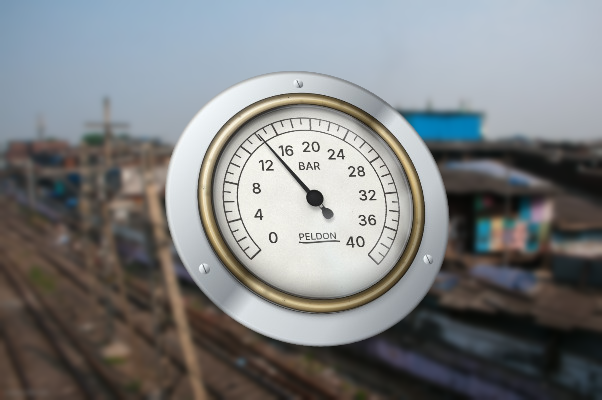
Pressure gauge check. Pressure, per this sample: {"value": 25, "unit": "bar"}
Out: {"value": 14, "unit": "bar"}
